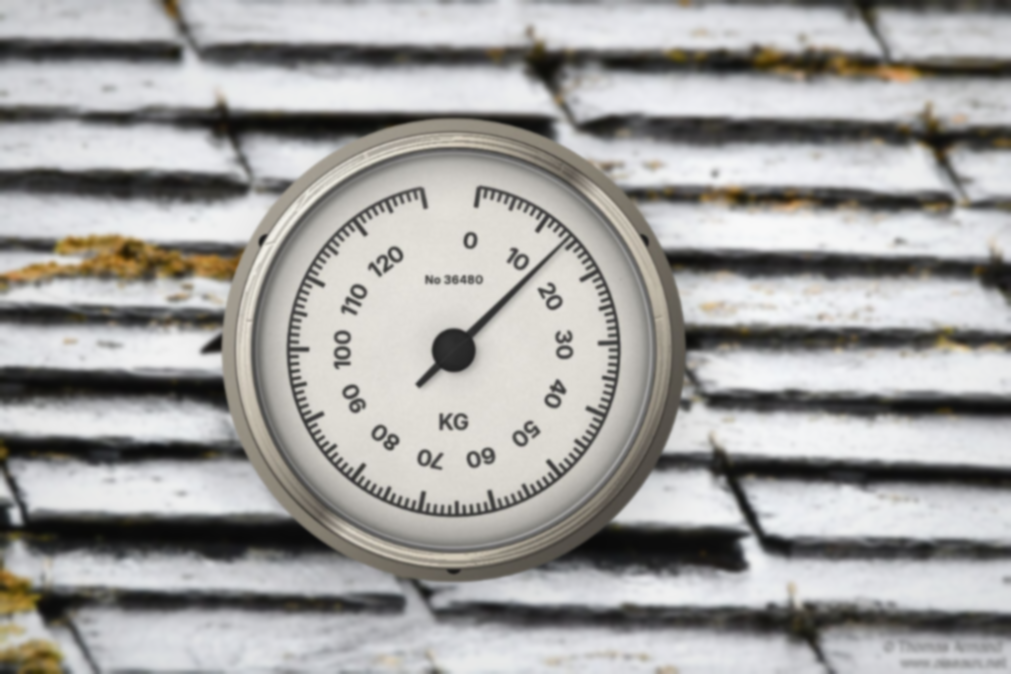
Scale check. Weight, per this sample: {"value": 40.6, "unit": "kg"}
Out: {"value": 14, "unit": "kg"}
